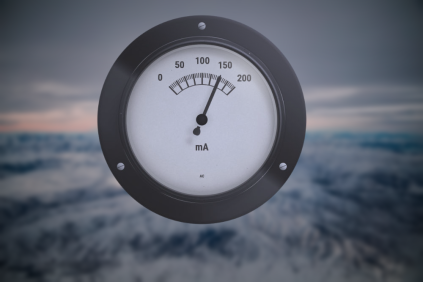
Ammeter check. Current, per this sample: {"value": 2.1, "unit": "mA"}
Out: {"value": 150, "unit": "mA"}
